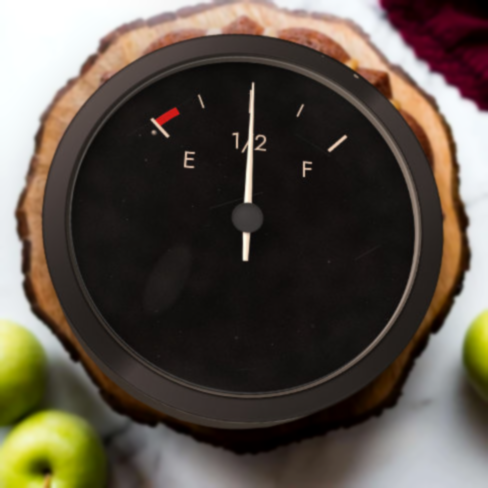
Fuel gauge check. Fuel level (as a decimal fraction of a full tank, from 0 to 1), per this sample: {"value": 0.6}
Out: {"value": 0.5}
